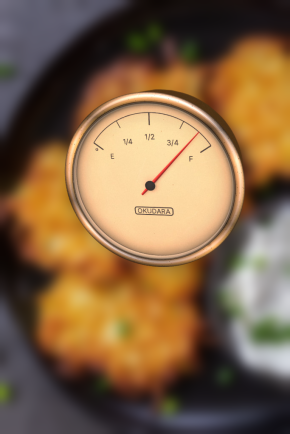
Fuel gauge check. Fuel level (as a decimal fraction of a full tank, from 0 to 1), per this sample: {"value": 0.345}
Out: {"value": 0.875}
